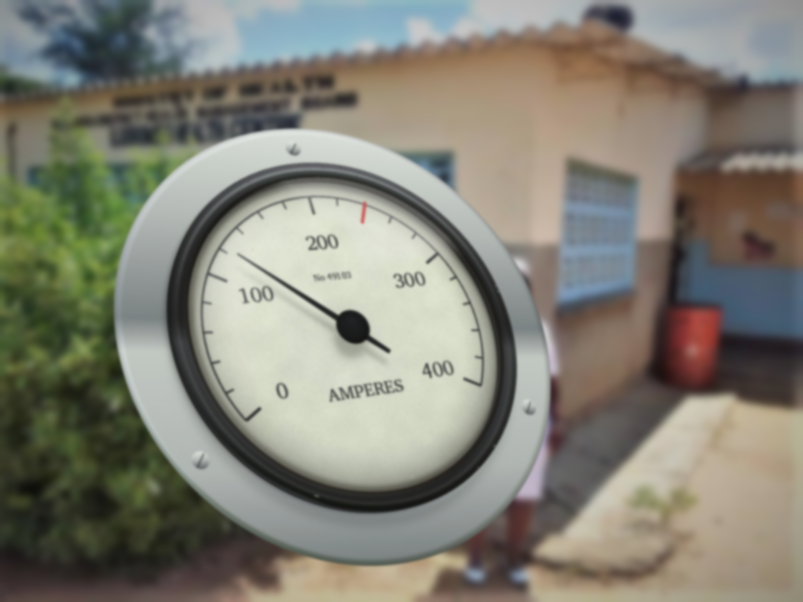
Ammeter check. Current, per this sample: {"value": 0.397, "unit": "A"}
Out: {"value": 120, "unit": "A"}
